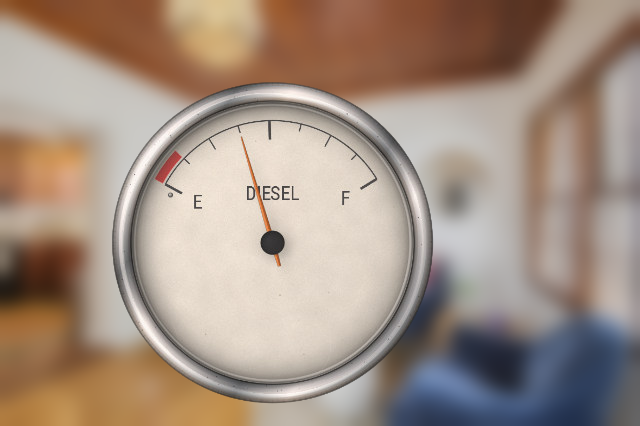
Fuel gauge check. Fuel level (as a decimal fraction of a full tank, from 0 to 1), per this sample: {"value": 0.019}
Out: {"value": 0.375}
